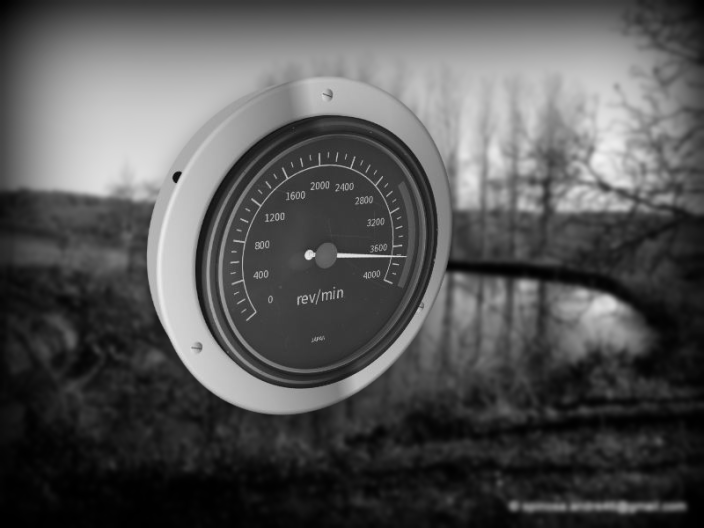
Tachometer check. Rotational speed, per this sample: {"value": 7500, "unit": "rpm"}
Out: {"value": 3700, "unit": "rpm"}
